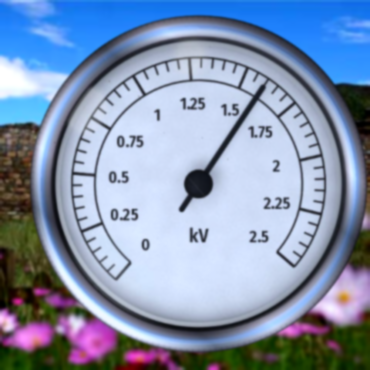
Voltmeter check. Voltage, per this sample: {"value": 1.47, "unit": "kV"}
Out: {"value": 1.6, "unit": "kV"}
